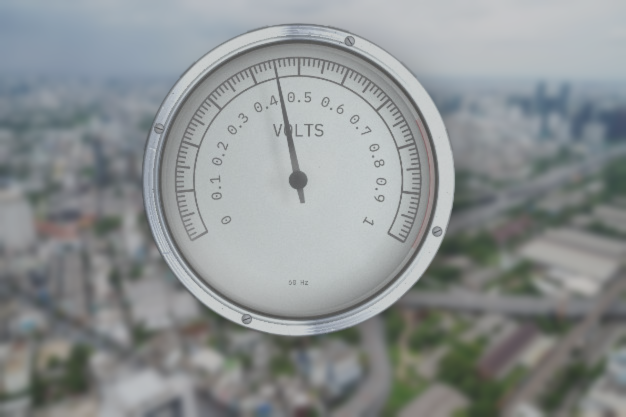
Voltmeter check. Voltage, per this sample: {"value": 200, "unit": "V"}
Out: {"value": 0.45, "unit": "V"}
